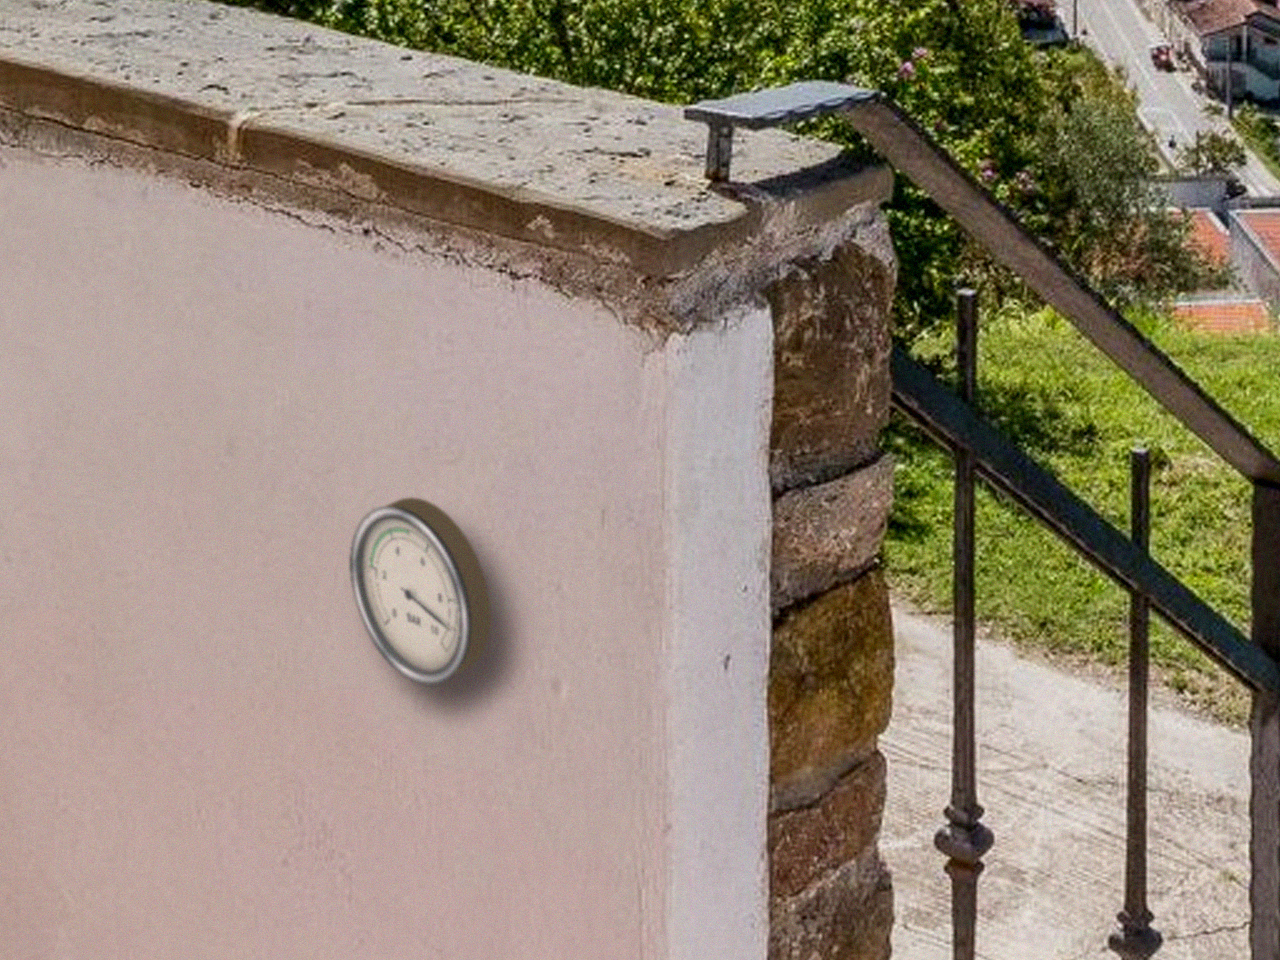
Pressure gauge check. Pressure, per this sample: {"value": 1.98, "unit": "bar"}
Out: {"value": 9, "unit": "bar"}
